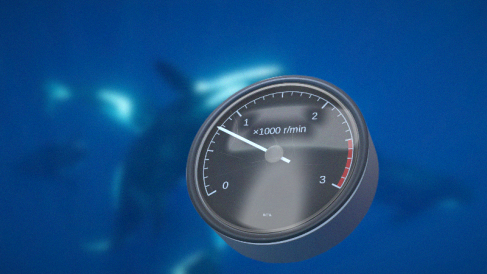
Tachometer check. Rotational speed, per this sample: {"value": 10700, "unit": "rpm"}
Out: {"value": 750, "unit": "rpm"}
